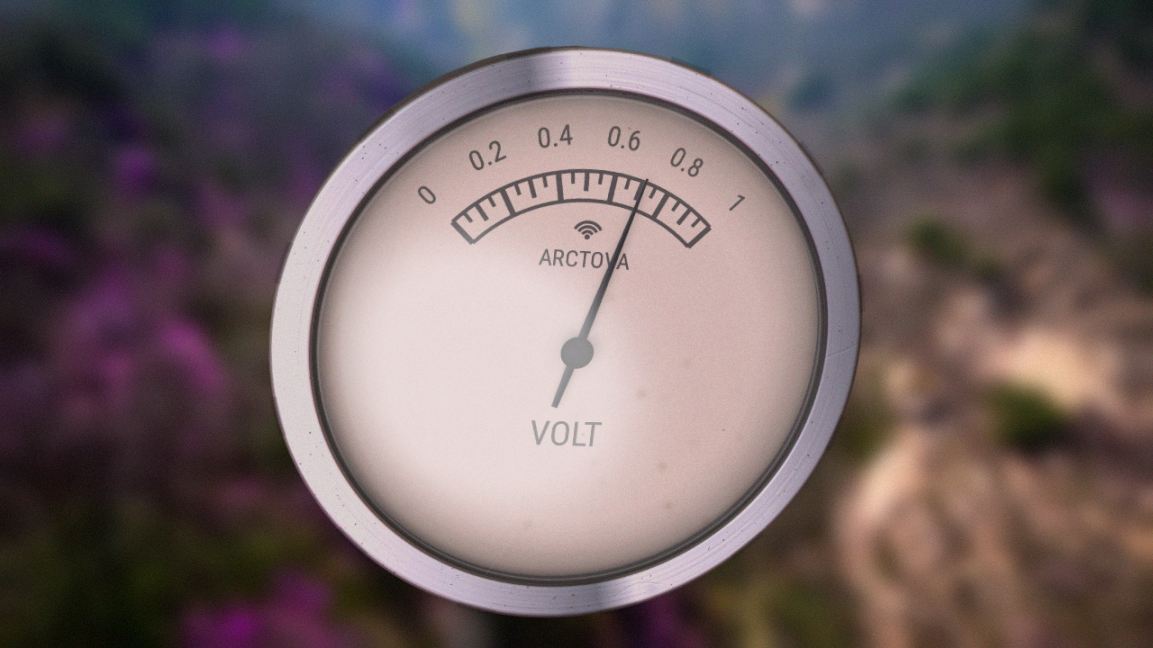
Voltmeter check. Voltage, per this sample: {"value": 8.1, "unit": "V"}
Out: {"value": 0.7, "unit": "V"}
